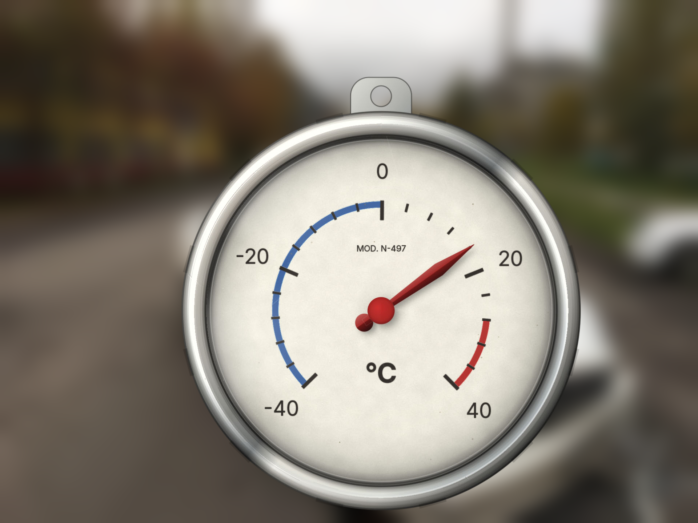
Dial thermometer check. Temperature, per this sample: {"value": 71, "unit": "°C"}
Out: {"value": 16, "unit": "°C"}
